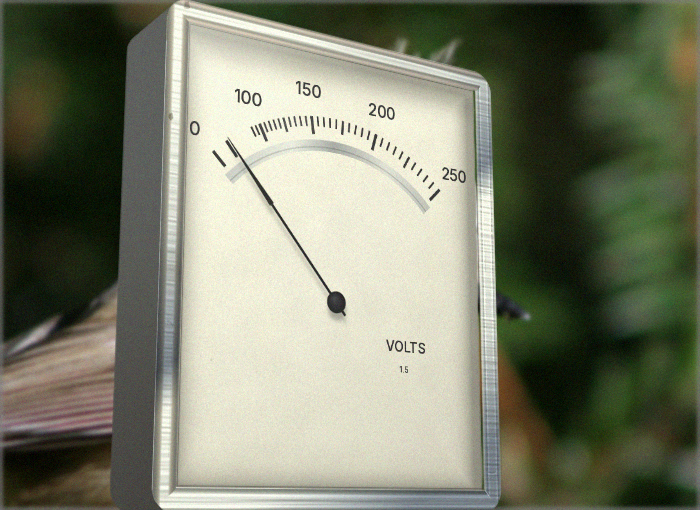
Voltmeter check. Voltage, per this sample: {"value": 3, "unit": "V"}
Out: {"value": 50, "unit": "V"}
